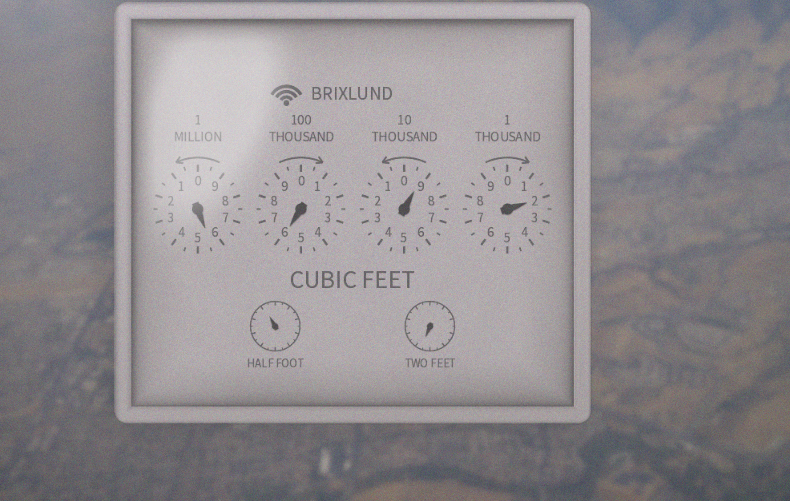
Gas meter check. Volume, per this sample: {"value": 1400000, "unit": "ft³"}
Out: {"value": 559200, "unit": "ft³"}
